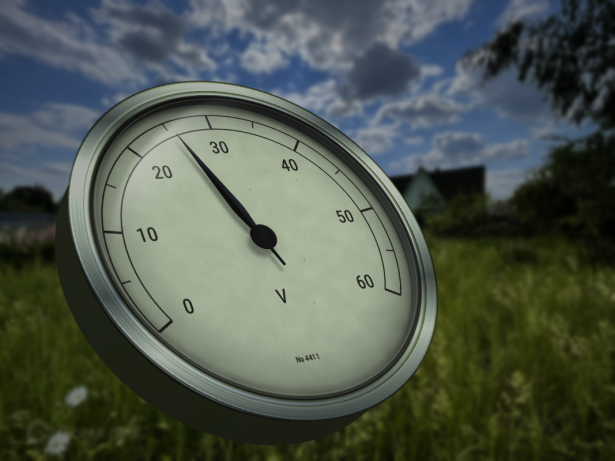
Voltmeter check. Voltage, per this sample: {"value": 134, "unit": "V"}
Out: {"value": 25, "unit": "V"}
